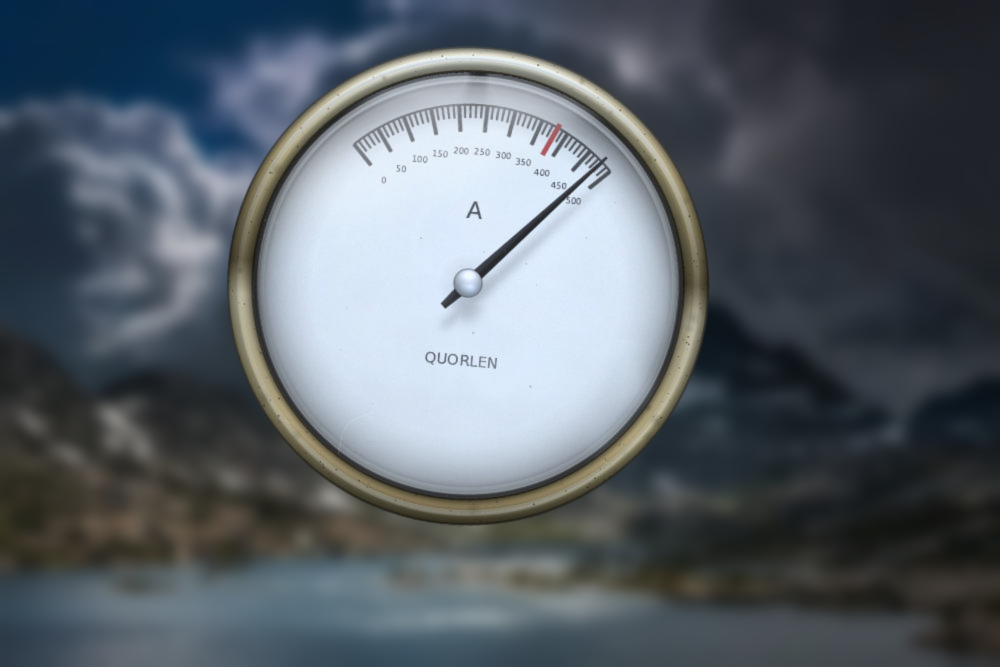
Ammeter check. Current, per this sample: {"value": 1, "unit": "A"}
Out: {"value": 480, "unit": "A"}
